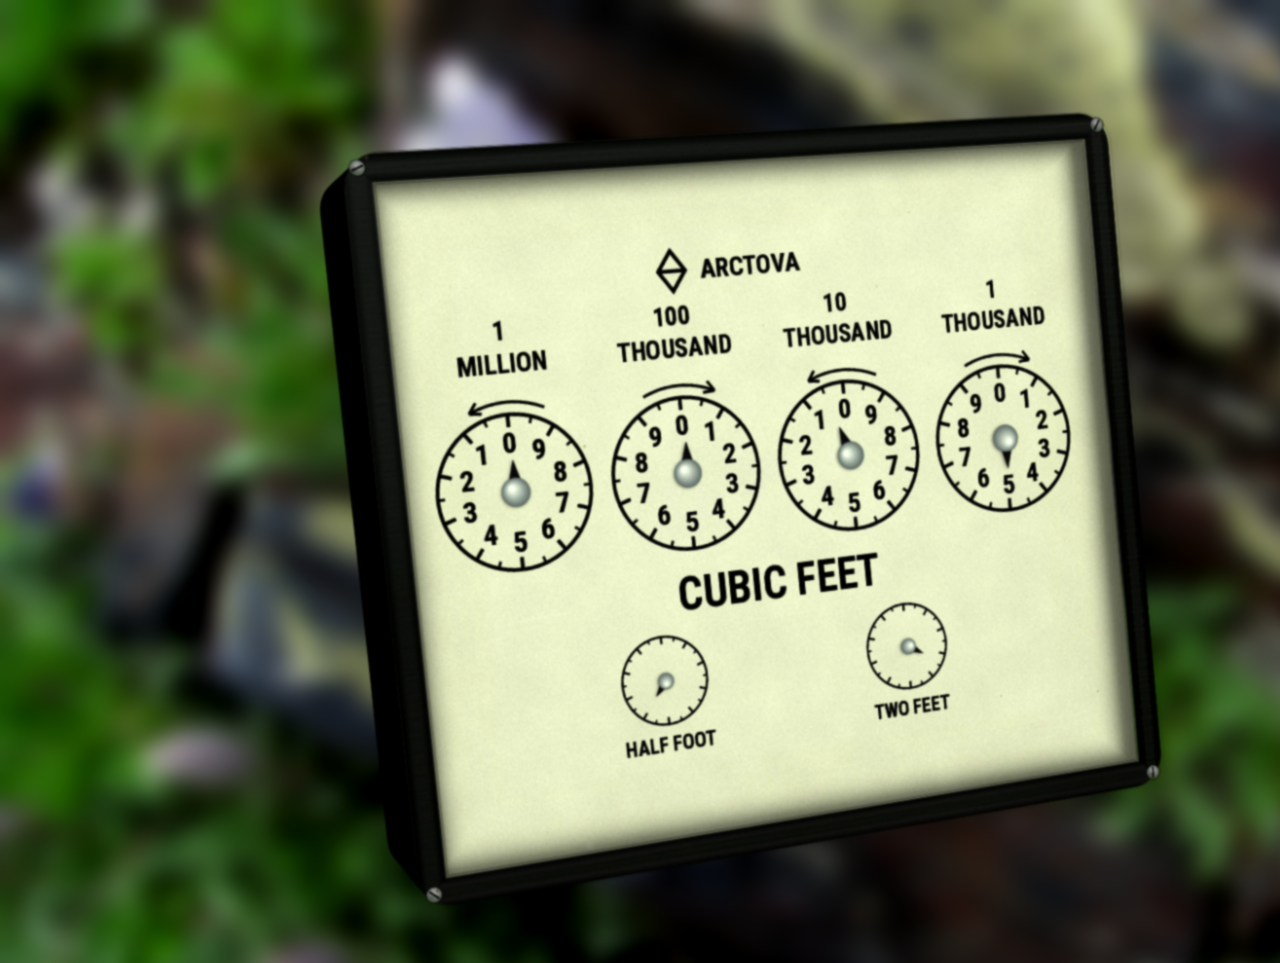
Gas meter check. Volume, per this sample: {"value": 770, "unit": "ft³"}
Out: {"value": 500, "unit": "ft³"}
